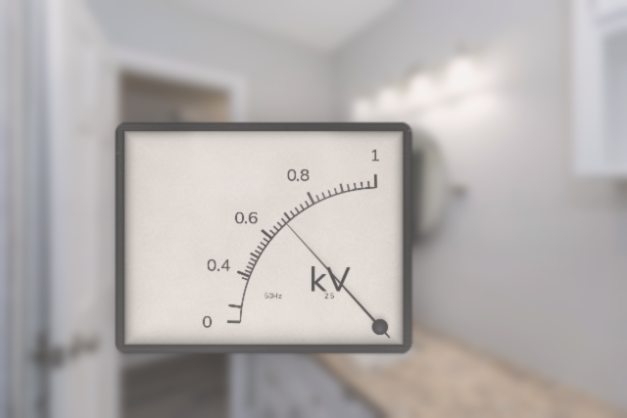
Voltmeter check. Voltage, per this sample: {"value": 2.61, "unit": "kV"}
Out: {"value": 0.68, "unit": "kV"}
